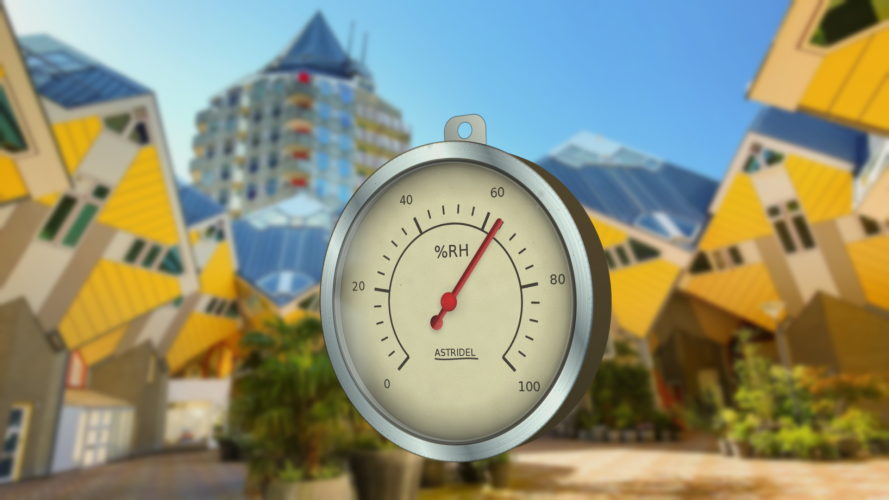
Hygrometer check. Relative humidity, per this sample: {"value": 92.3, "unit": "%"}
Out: {"value": 64, "unit": "%"}
